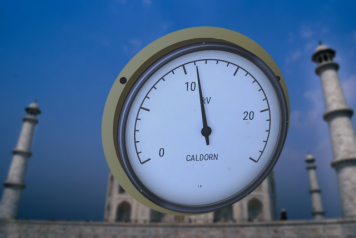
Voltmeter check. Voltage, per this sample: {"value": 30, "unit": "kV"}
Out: {"value": 11, "unit": "kV"}
